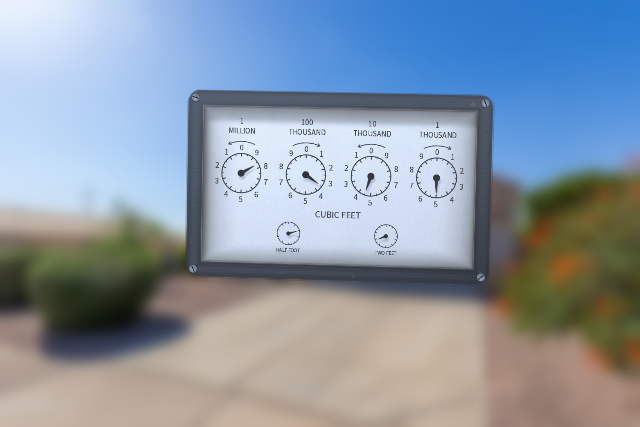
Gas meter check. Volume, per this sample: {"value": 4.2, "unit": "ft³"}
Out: {"value": 834500, "unit": "ft³"}
